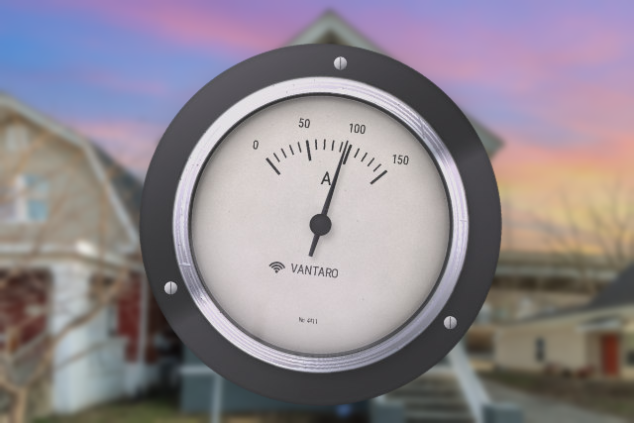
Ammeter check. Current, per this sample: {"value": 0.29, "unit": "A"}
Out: {"value": 95, "unit": "A"}
